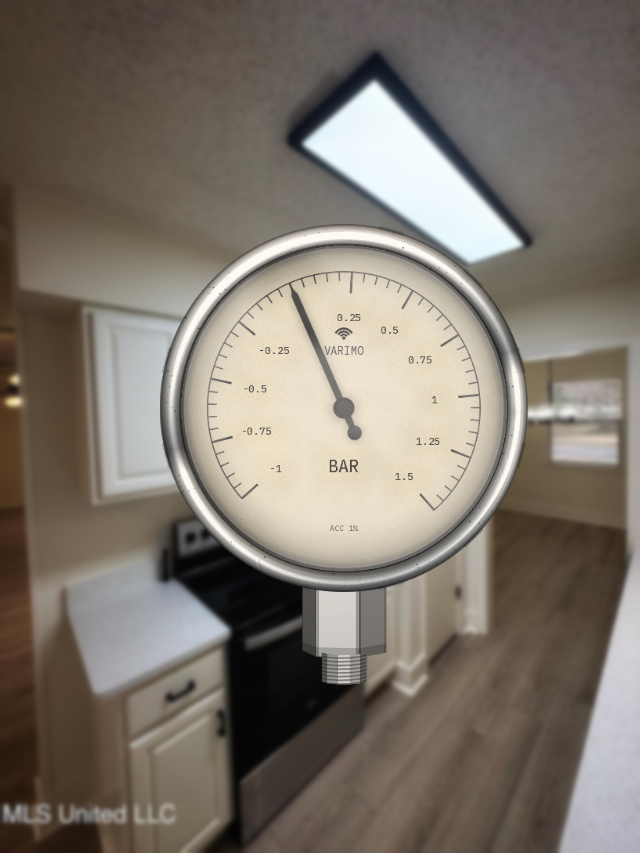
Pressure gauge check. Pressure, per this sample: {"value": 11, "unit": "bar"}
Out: {"value": 0, "unit": "bar"}
